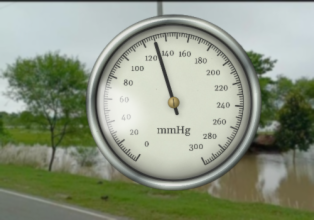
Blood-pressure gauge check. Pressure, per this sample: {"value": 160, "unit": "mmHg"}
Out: {"value": 130, "unit": "mmHg"}
